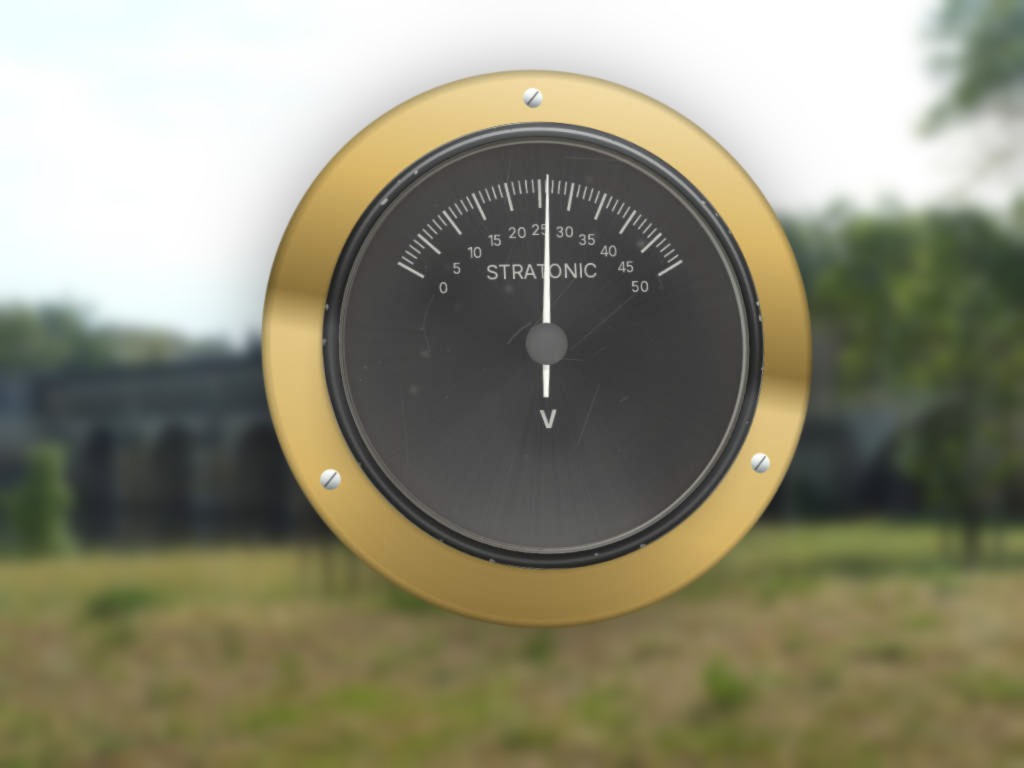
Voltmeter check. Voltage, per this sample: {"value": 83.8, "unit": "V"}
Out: {"value": 26, "unit": "V"}
